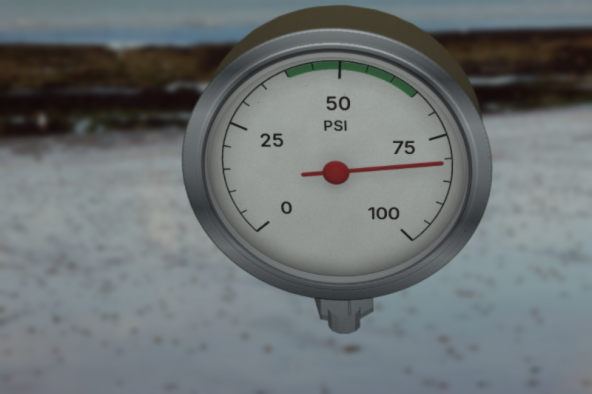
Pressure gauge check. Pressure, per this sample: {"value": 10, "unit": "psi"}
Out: {"value": 80, "unit": "psi"}
